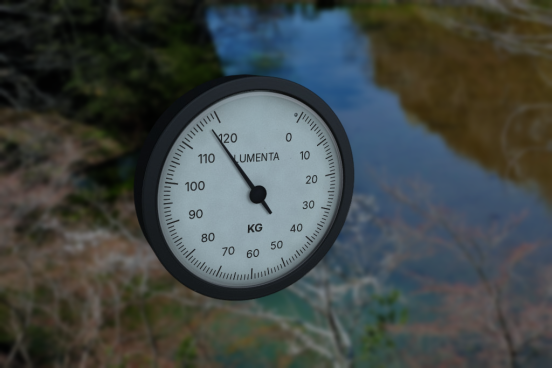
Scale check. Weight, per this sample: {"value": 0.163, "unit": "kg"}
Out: {"value": 117, "unit": "kg"}
